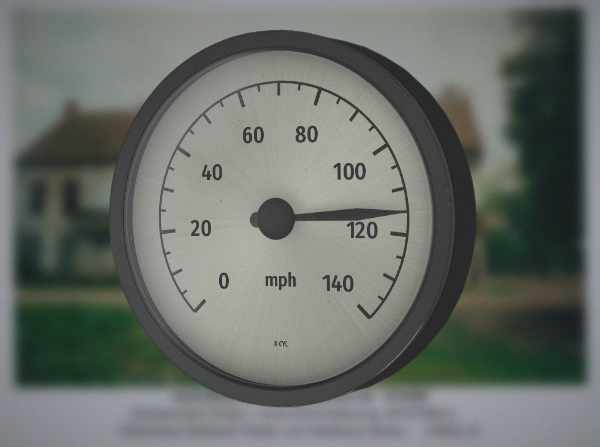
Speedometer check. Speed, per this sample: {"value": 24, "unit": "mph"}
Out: {"value": 115, "unit": "mph"}
